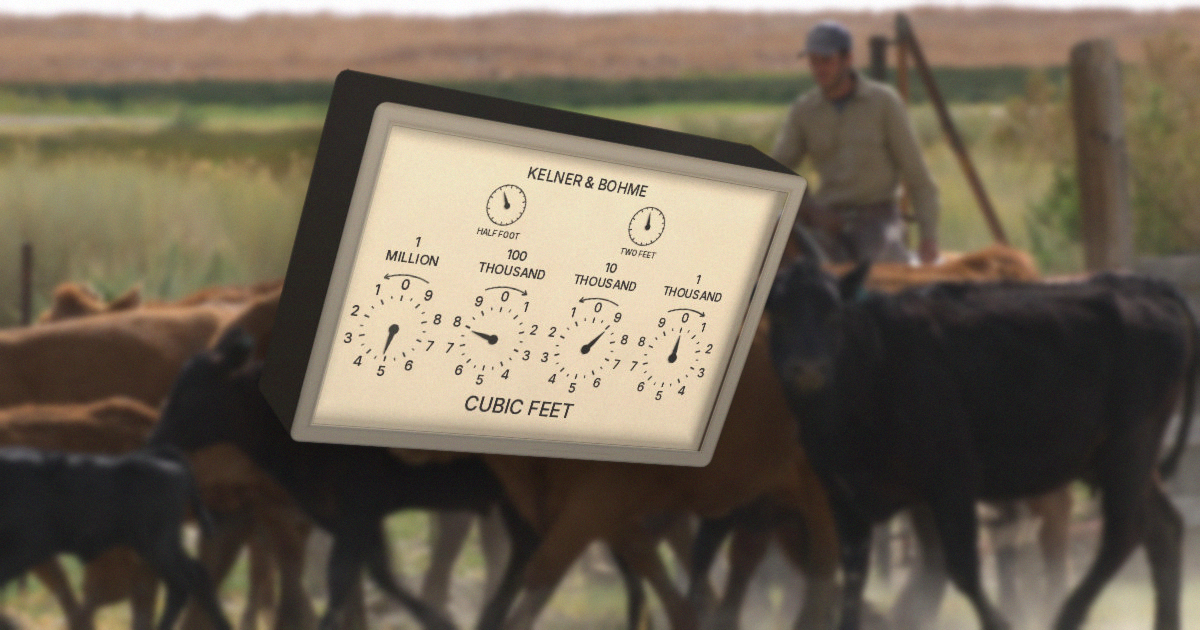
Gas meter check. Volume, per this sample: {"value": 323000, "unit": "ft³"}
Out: {"value": 479000, "unit": "ft³"}
